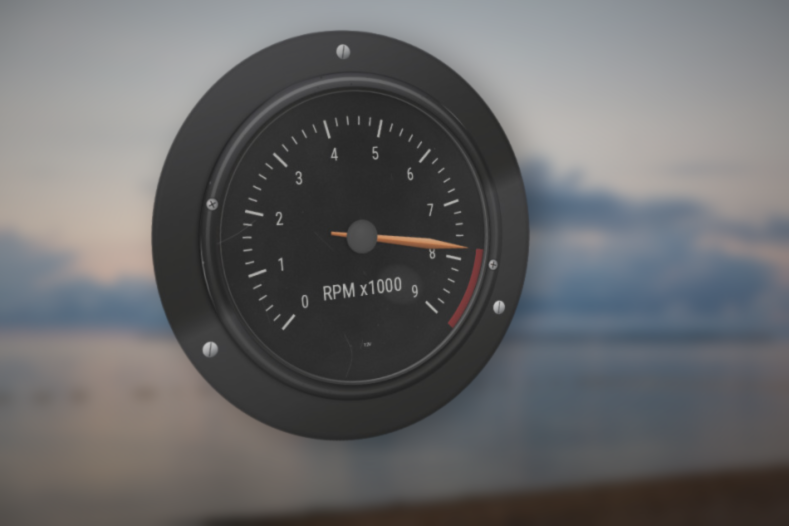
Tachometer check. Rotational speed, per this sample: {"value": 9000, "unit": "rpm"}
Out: {"value": 7800, "unit": "rpm"}
